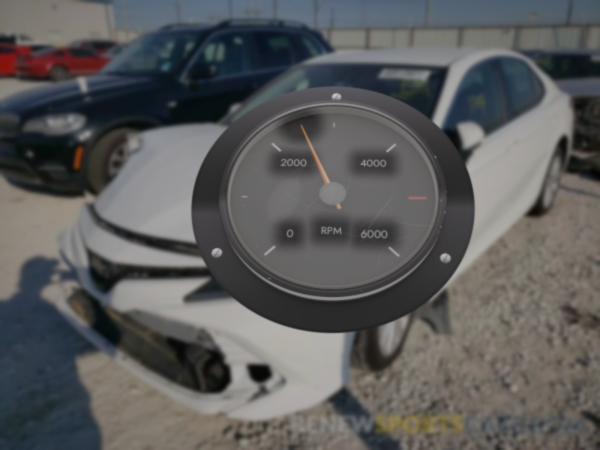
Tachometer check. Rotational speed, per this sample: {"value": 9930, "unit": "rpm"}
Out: {"value": 2500, "unit": "rpm"}
